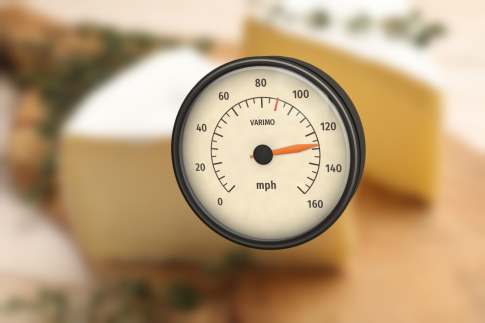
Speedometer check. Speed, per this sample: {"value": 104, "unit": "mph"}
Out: {"value": 127.5, "unit": "mph"}
